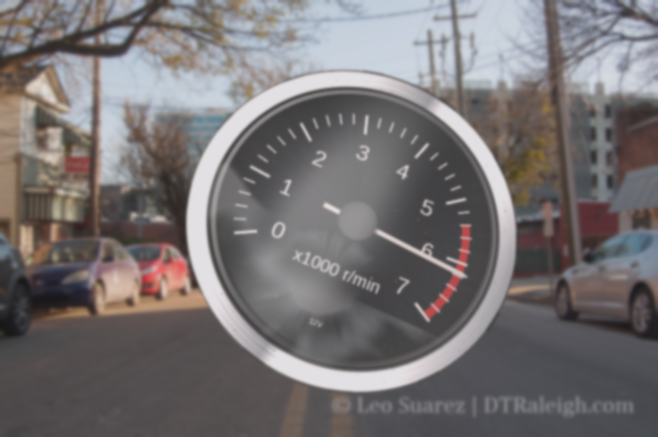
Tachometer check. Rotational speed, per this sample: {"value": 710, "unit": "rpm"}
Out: {"value": 6200, "unit": "rpm"}
